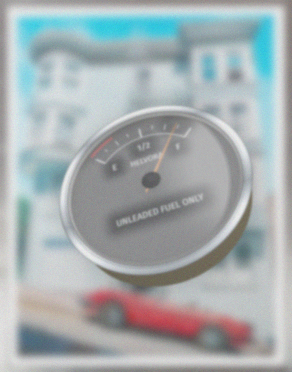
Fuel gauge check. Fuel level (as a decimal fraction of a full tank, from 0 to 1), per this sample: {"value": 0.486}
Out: {"value": 0.875}
